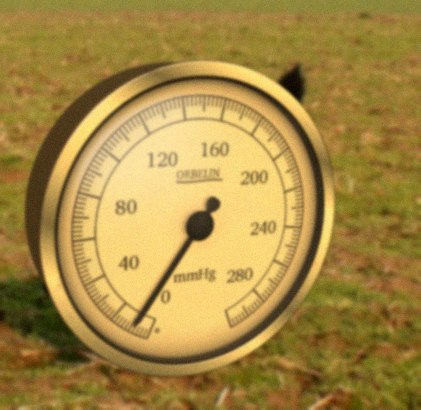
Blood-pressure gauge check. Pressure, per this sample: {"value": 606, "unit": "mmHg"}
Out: {"value": 10, "unit": "mmHg"}
